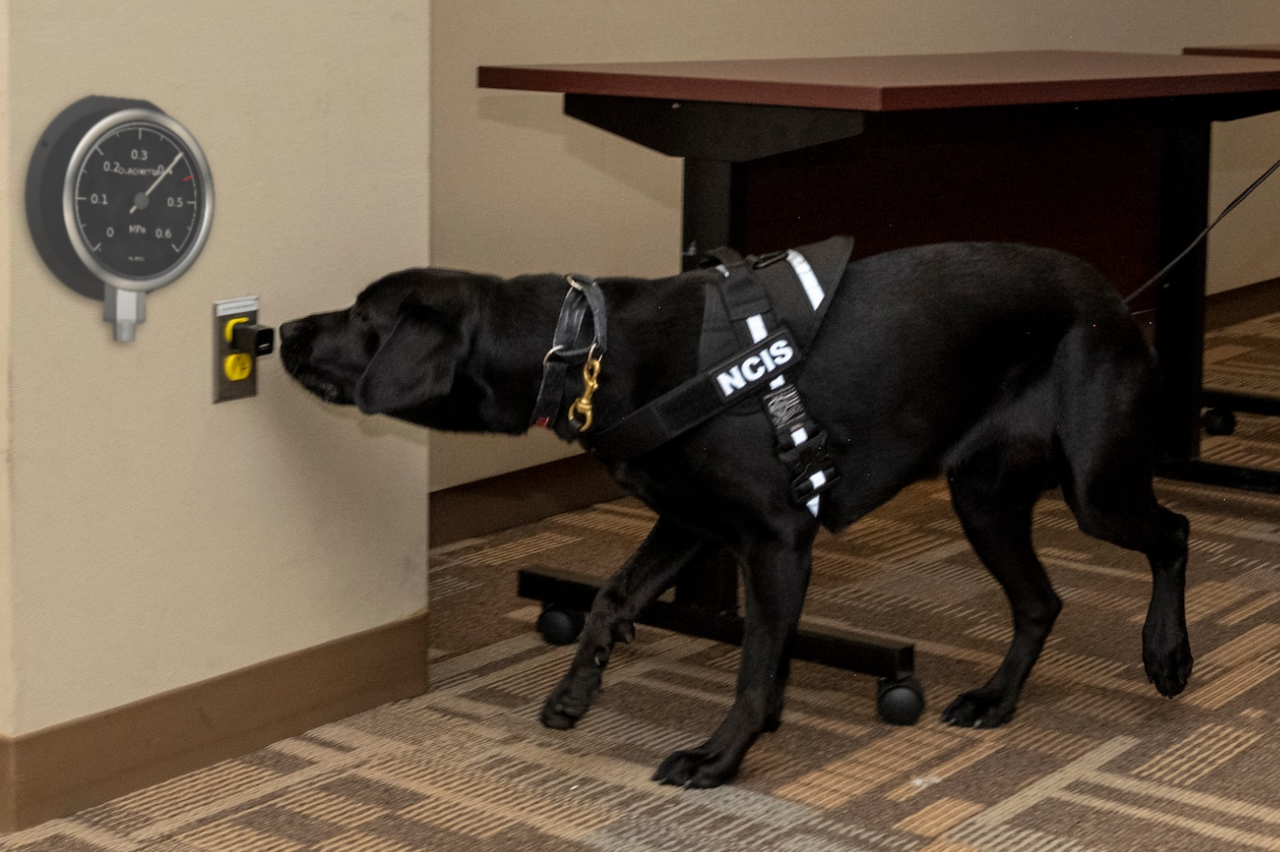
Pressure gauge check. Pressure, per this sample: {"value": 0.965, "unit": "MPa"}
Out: {"value": 0.4, "unit": "MPa"}
